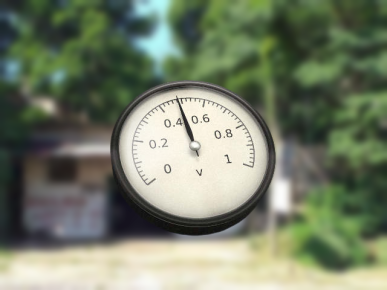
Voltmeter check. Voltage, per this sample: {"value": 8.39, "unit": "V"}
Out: {"value": 0.48, "unit": "V"}
